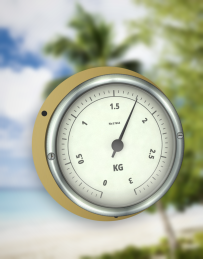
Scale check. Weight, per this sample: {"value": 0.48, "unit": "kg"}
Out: {"value": 1.75, "unit": "kg"}
